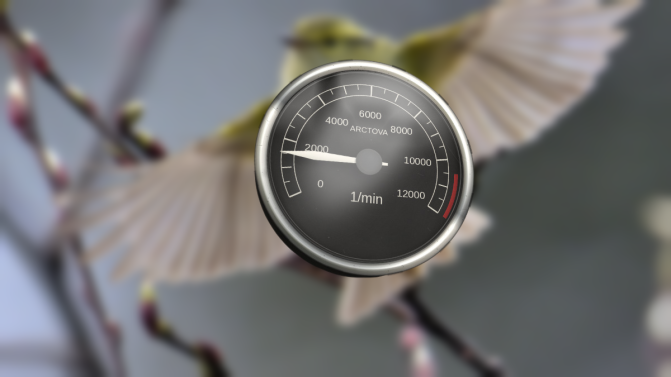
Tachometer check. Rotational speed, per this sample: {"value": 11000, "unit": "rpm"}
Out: {"value": 1500, "unit": "rpm"}
